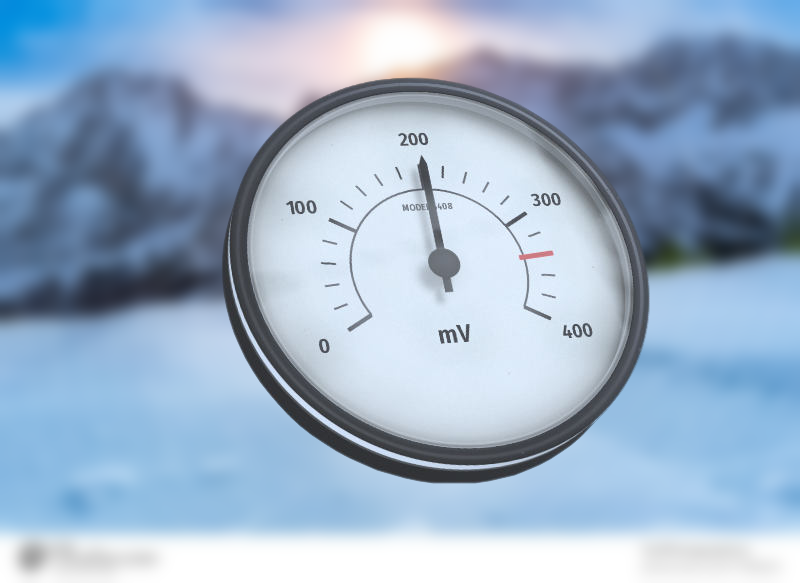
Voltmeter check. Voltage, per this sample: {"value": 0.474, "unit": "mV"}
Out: {"value": 200, "unit": "mV"}
